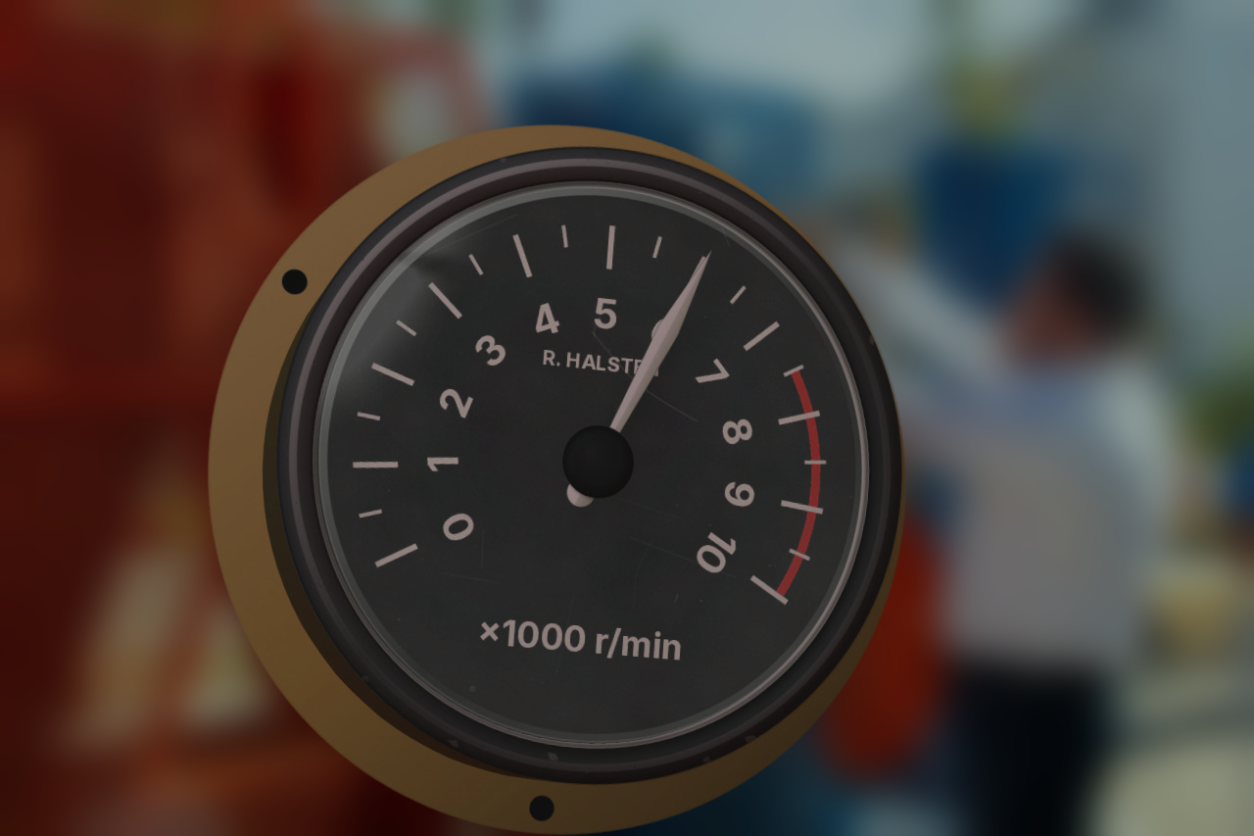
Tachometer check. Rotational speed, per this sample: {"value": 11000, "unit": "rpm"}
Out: {"value": 6000, "unit": "rpm"}
